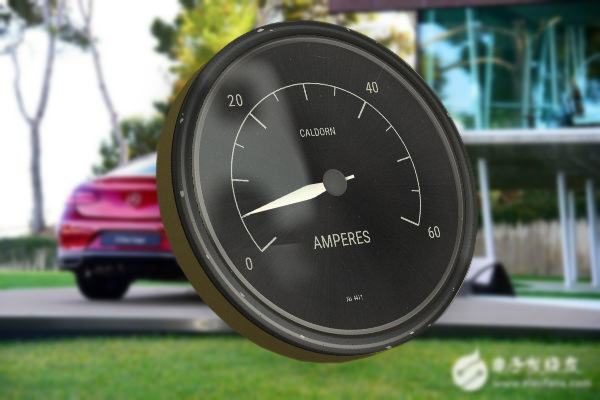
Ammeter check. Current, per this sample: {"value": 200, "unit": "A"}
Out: {"value": 5, "unit": "A"}
